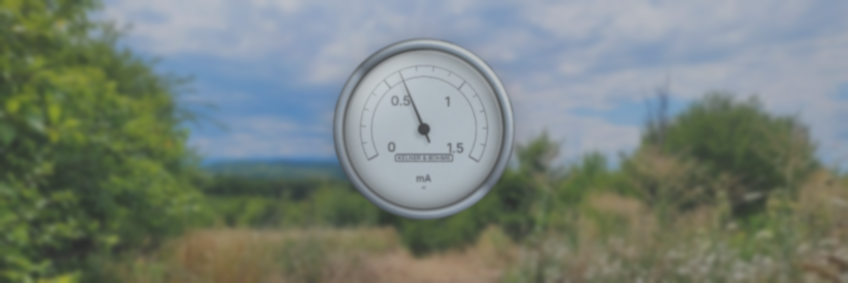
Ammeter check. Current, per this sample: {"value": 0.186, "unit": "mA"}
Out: {"value": 0.6, "unit": "mA"}
